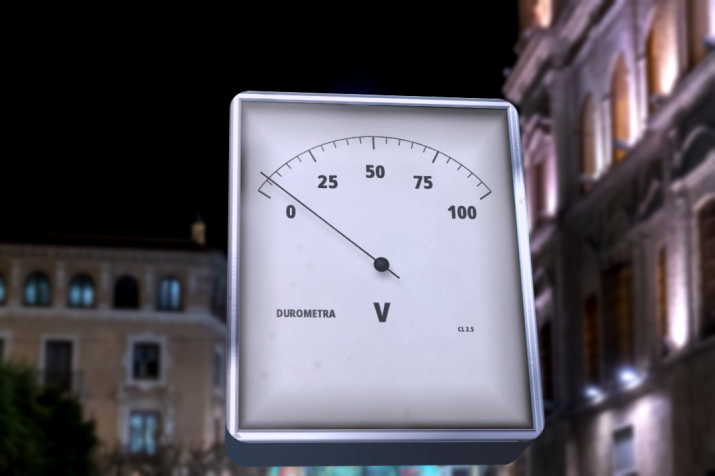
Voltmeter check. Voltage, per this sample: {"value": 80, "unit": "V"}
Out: {"value": 5, "unit": "V"}
